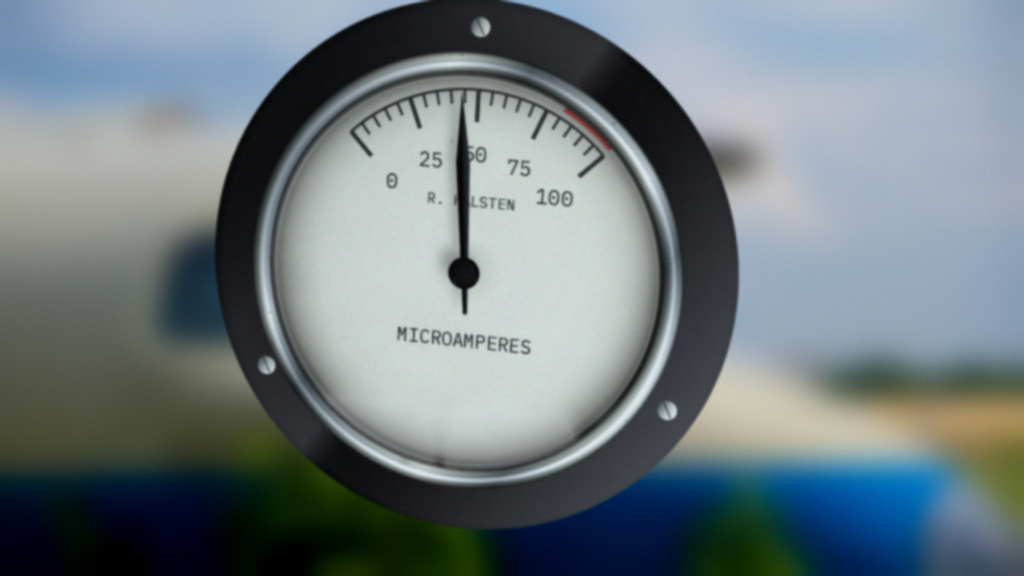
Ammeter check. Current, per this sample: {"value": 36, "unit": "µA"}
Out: {"value": 45, "unit": "µA"}
